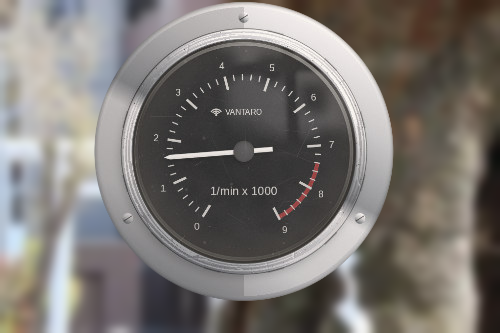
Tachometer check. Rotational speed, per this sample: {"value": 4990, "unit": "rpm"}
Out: {"value": 1600, "unit": "rpm"}
